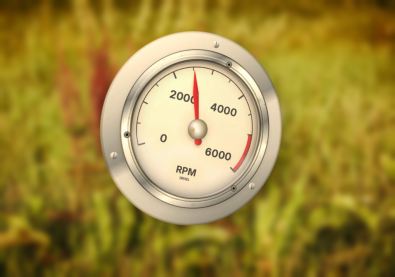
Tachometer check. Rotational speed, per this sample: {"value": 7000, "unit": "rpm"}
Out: {"value": 2500, "unit": "rpm"}
